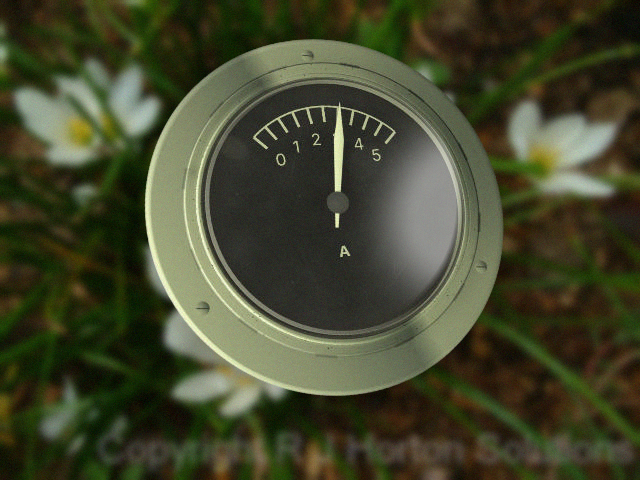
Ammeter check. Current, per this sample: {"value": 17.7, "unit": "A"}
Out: {"value": 3, "unit": "A"}
